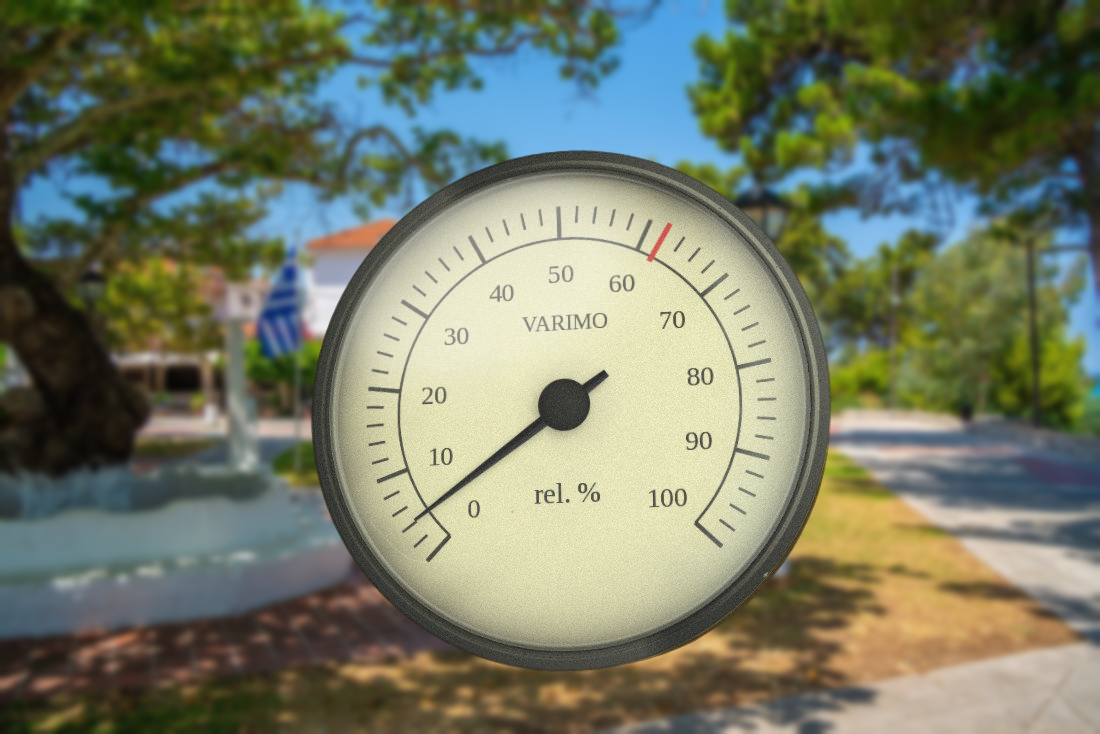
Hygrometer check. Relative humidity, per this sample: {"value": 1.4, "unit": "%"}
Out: {"value": 4, "unit": "%"}
